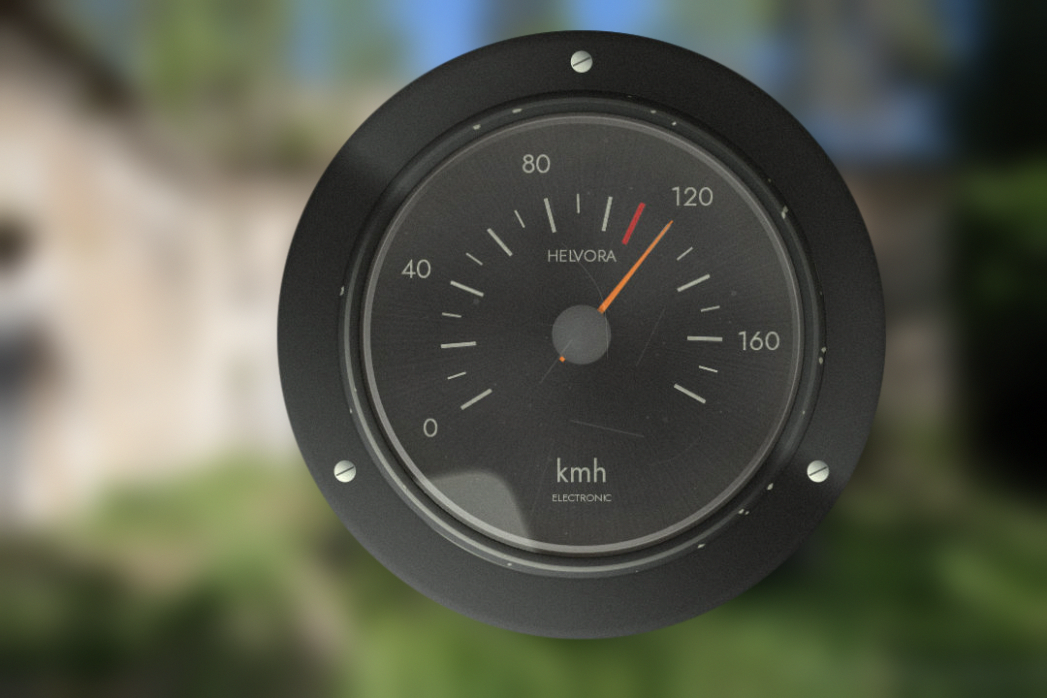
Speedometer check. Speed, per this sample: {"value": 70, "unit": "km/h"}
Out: {"value": 120, "unit": "km/h"}
